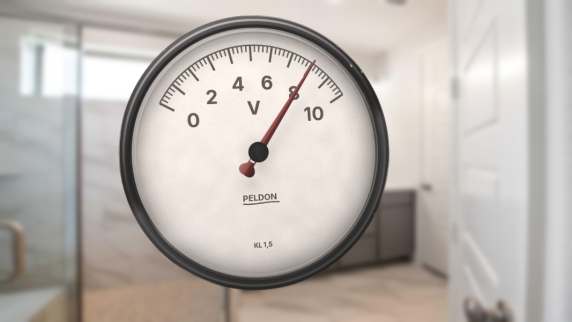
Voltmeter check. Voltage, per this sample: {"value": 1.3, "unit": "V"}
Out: {"value": 8, "unit": "V"}
